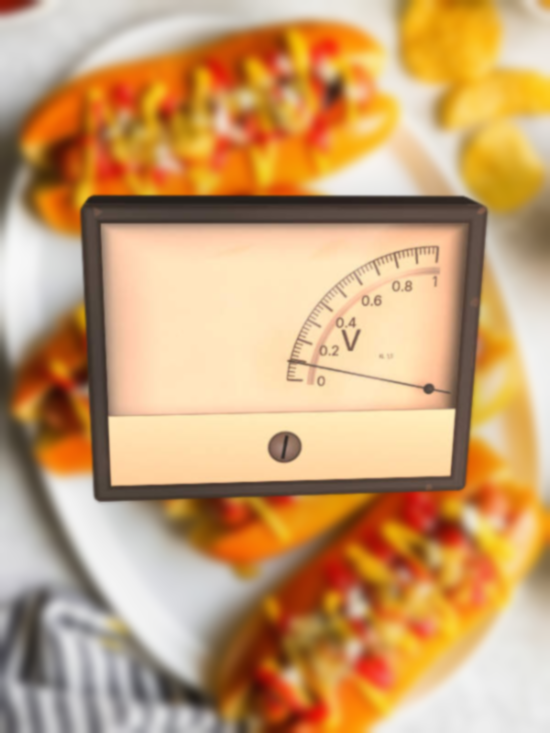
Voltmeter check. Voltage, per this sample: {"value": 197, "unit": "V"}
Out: {"value": 0.1, "unit": "V"}
